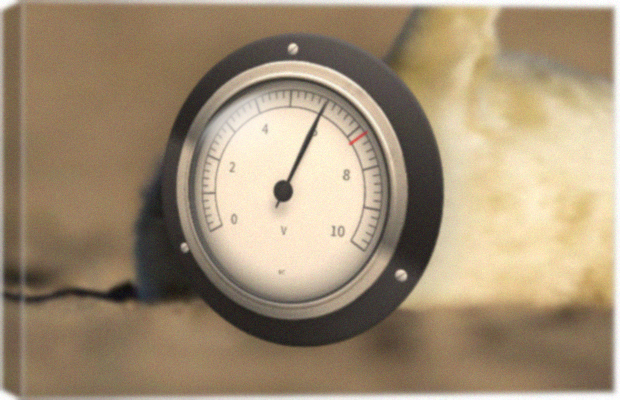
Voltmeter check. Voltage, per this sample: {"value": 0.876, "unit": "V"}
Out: {"value": 6, "unit": "V"}
